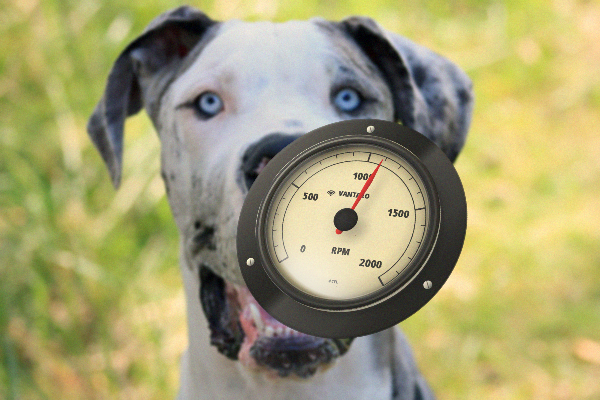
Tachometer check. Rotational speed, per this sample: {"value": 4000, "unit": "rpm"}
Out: {"value": 1100, "unit": "rpm"}
